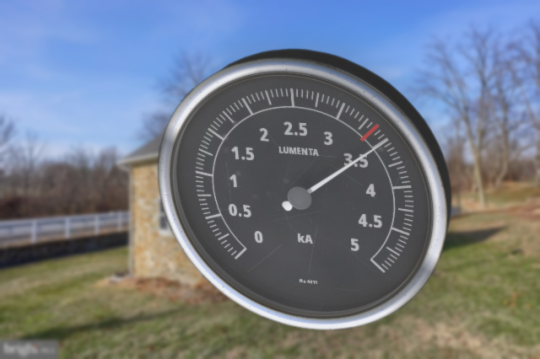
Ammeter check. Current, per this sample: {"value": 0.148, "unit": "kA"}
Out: {"value": 3.5, "unit": "kA"}
